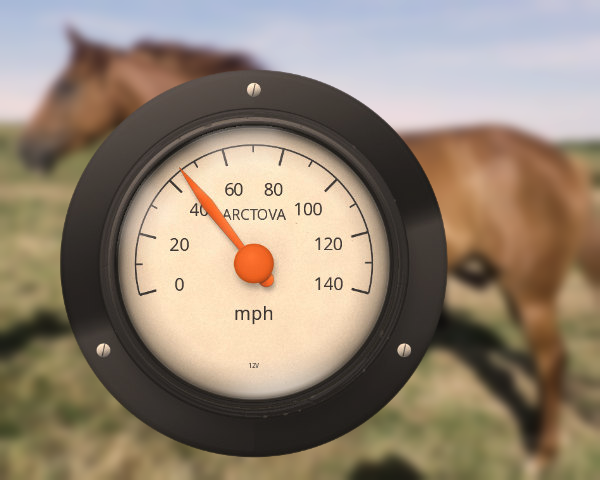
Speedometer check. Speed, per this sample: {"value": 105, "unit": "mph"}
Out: {"value": 45, "unit": "mph"}
